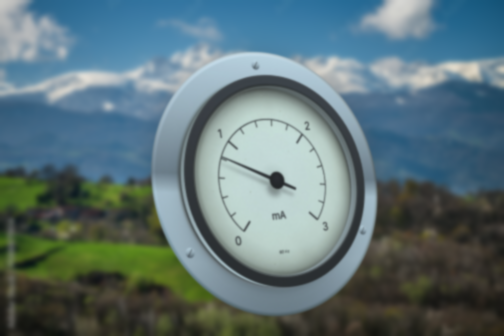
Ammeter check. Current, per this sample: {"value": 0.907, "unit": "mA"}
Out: {"value": 0.8, "unit": "mA"}
